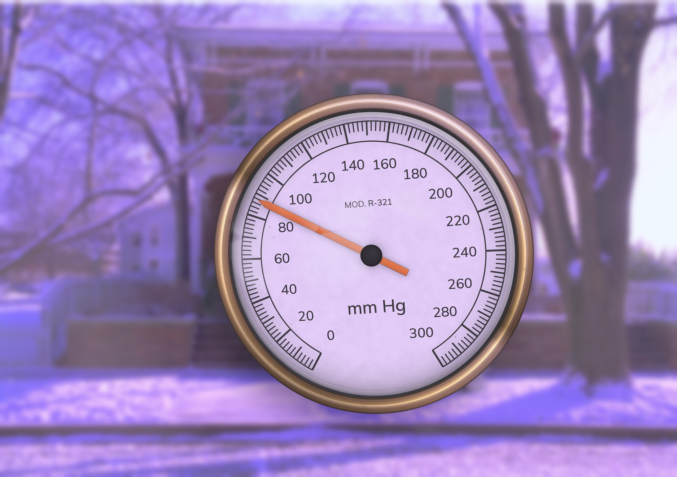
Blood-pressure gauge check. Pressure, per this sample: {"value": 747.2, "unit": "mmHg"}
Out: {"value": 88, "unit": "mmHg"}
